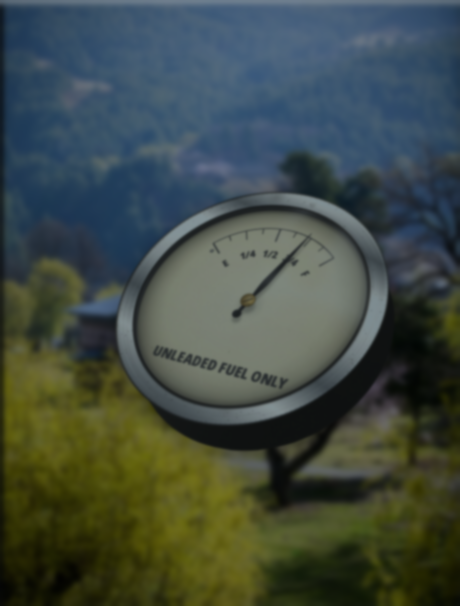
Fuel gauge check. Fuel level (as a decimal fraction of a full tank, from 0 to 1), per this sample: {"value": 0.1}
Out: {"value": 0.75}
